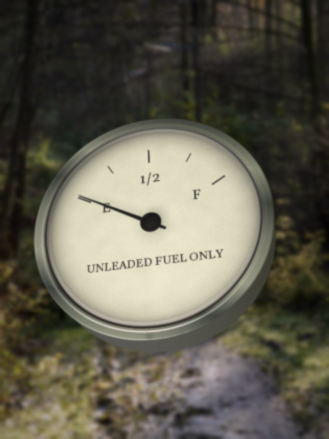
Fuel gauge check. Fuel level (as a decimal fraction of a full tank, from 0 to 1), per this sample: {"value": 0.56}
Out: {"value": 0}
